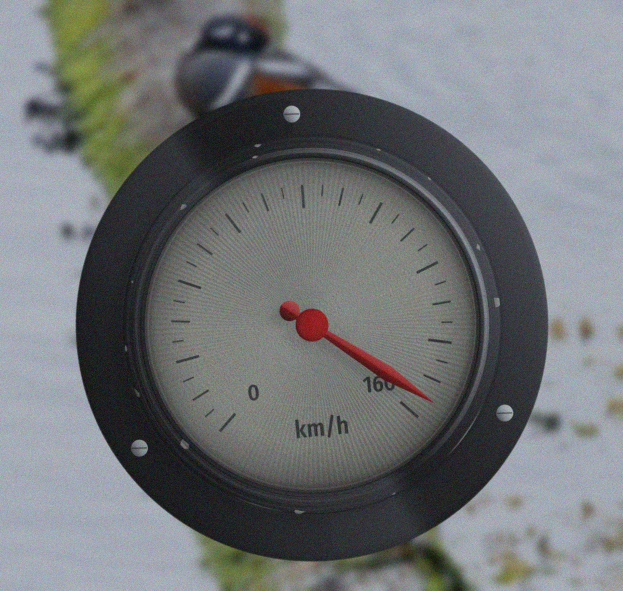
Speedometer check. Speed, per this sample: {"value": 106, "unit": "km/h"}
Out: {"value": 155, "unit": "km/h"}
